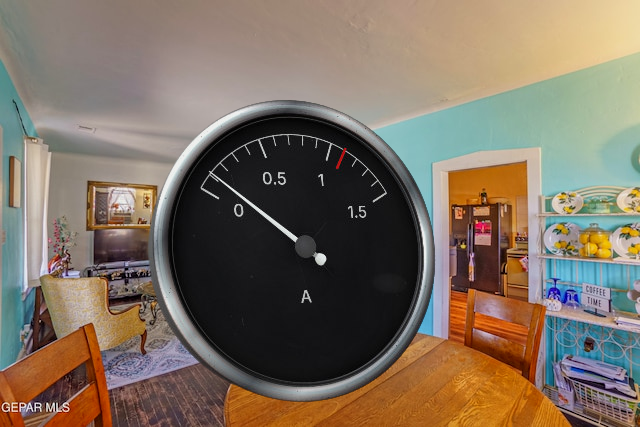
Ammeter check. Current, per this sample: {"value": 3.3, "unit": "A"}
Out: {"value": 0.1, "unit": "A"}
